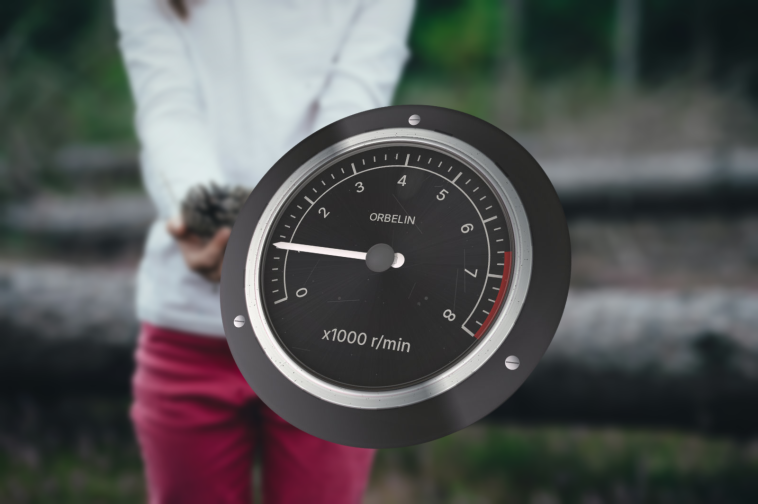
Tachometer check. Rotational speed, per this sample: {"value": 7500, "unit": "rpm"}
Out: {"value": 1000, "unit": "rpm"}
